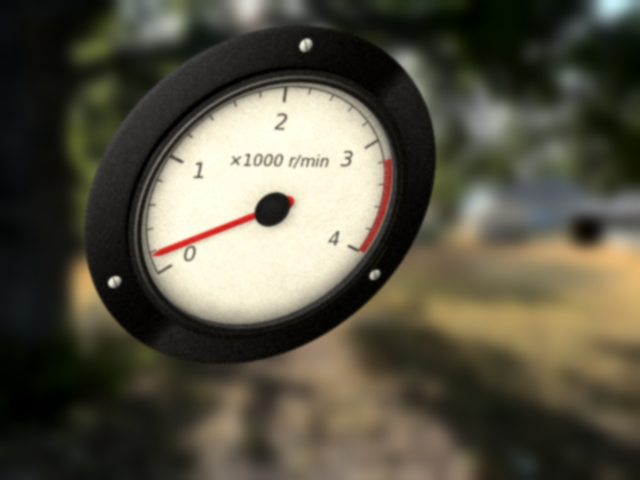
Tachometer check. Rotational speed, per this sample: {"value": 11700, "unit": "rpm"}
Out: {"value": 200, "unit": "rpm"}
